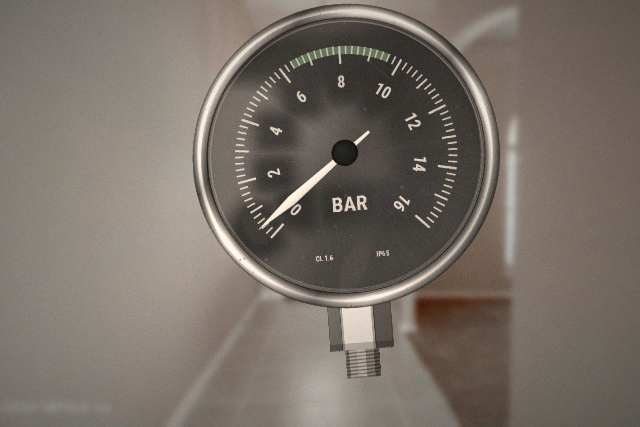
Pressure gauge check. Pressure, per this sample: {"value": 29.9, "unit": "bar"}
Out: {"value": 0.4, "unit": "bar"}
